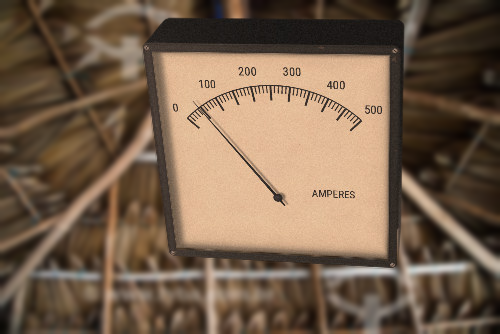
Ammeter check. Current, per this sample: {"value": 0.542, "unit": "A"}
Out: {"value": 50, "unit": "A"}
